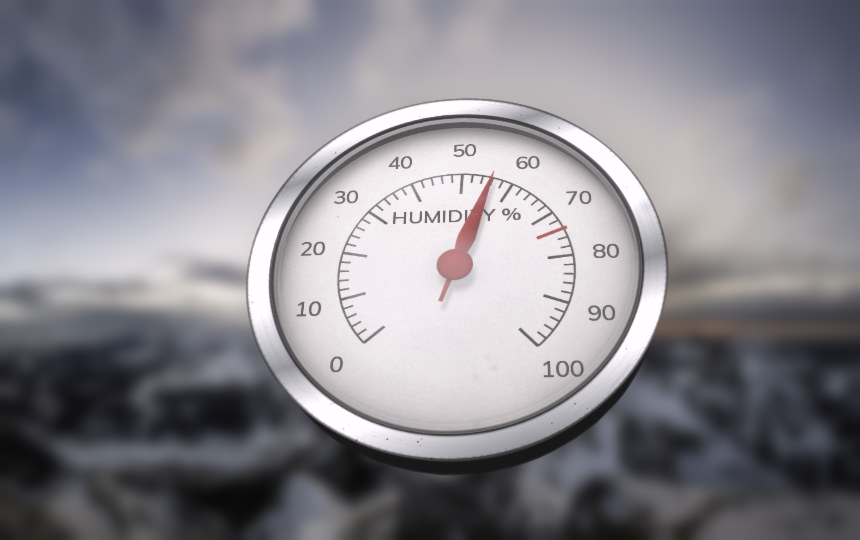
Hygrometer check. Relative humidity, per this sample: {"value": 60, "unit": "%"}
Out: {"value": 56, "unit": "%"}
